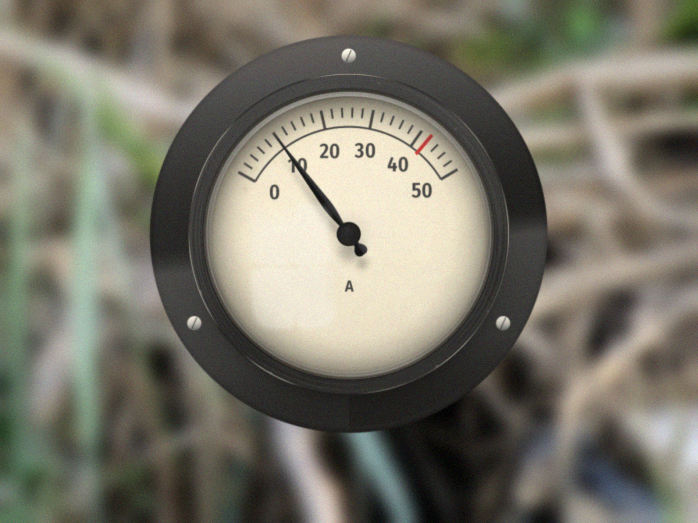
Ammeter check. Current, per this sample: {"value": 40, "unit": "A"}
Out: {"value": 10, "unit": "A"}
